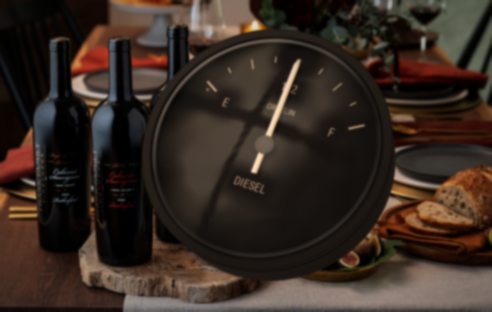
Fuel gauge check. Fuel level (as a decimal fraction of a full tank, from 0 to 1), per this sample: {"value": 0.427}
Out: {"value": 0.5}
